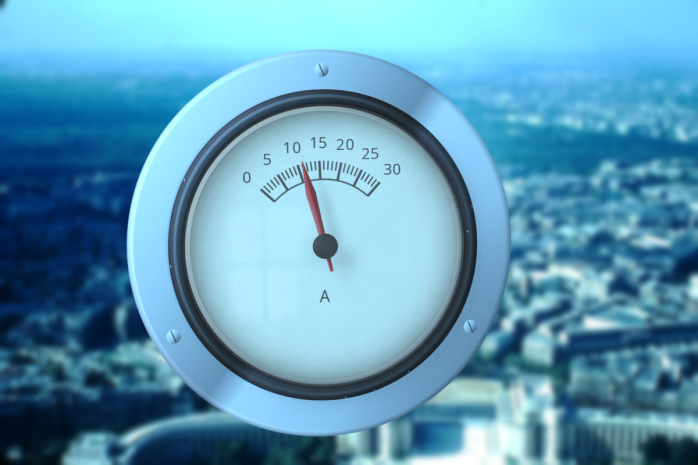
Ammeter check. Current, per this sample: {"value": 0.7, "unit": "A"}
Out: {"value": 11, "unit": "A"}
